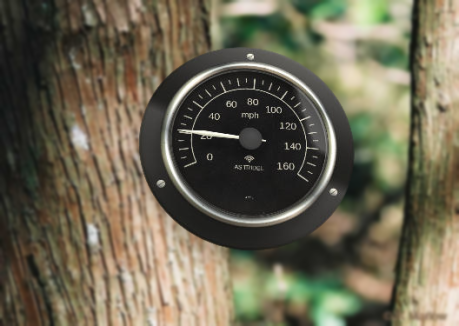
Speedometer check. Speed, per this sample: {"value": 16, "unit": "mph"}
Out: {"value": 20, "unit": "mph"}
